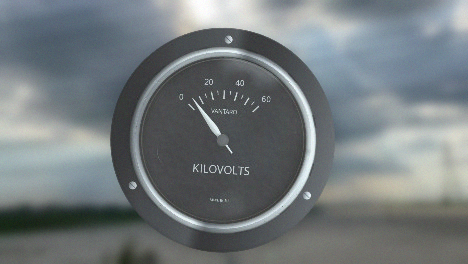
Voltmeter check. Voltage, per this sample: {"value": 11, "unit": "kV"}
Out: {"value": 5, "unit": "kV"}
